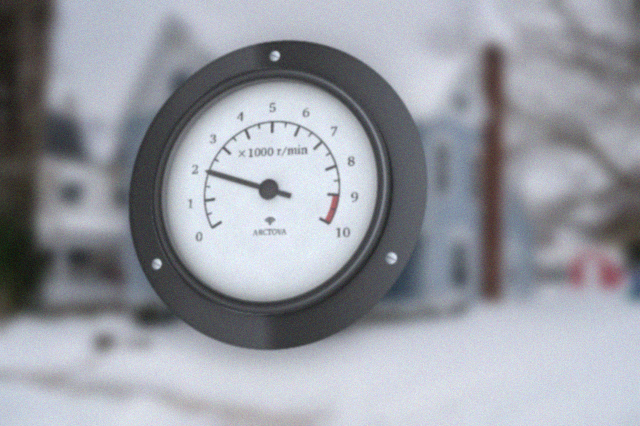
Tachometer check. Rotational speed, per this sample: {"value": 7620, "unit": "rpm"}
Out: {"value": 2000, "unit": "rpm"}
